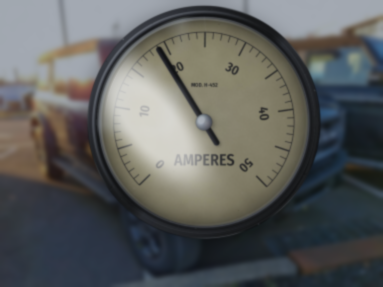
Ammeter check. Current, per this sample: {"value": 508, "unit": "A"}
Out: {"value": 19, "unit": "A"}
